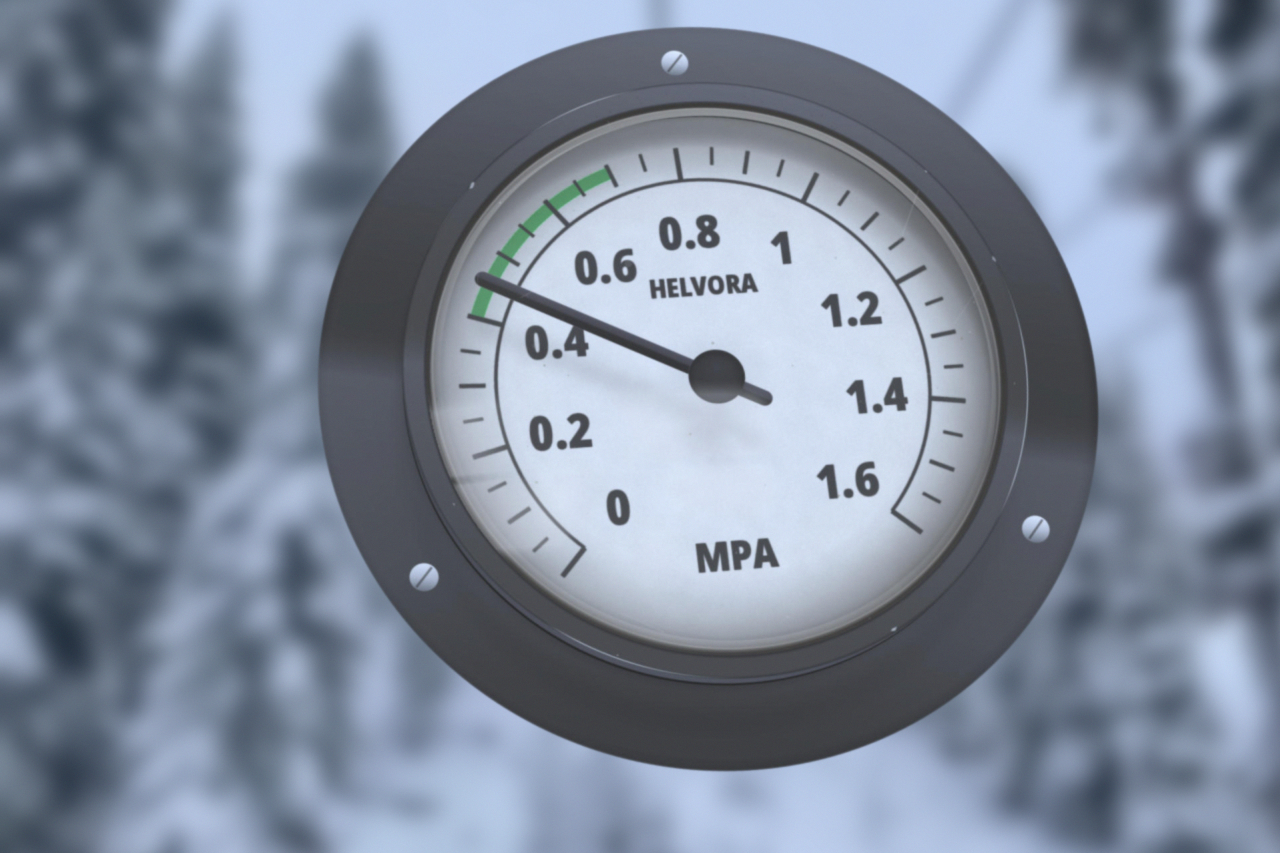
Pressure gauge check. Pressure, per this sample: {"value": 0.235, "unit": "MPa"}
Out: {"value": 0.45, "unit": "MPa"}
